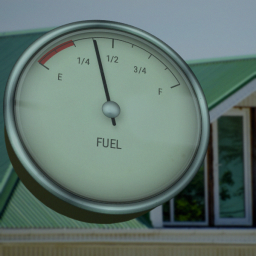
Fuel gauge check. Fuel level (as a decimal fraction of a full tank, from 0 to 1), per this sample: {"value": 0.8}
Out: {"value": 0.375}
